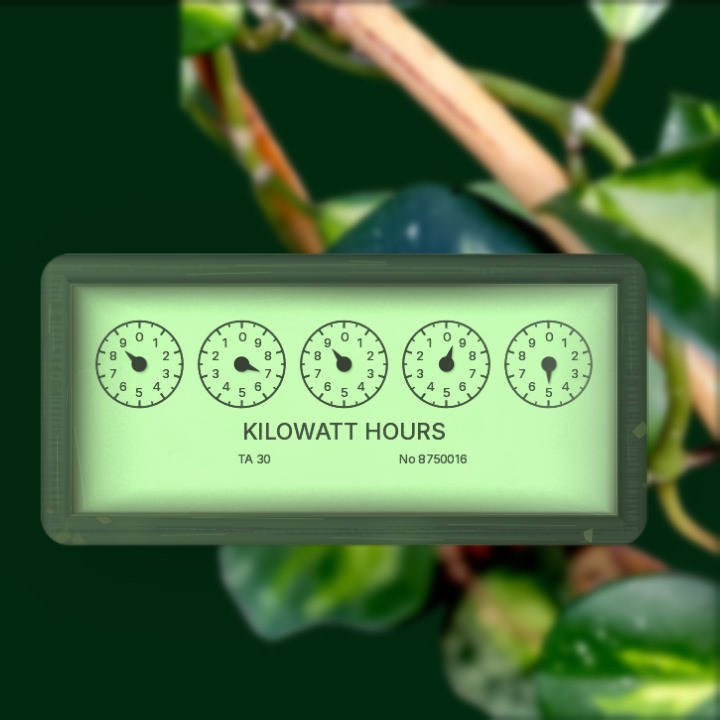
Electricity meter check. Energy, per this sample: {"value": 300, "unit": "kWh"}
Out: {"value": 86895, "unit": "kWh"}
